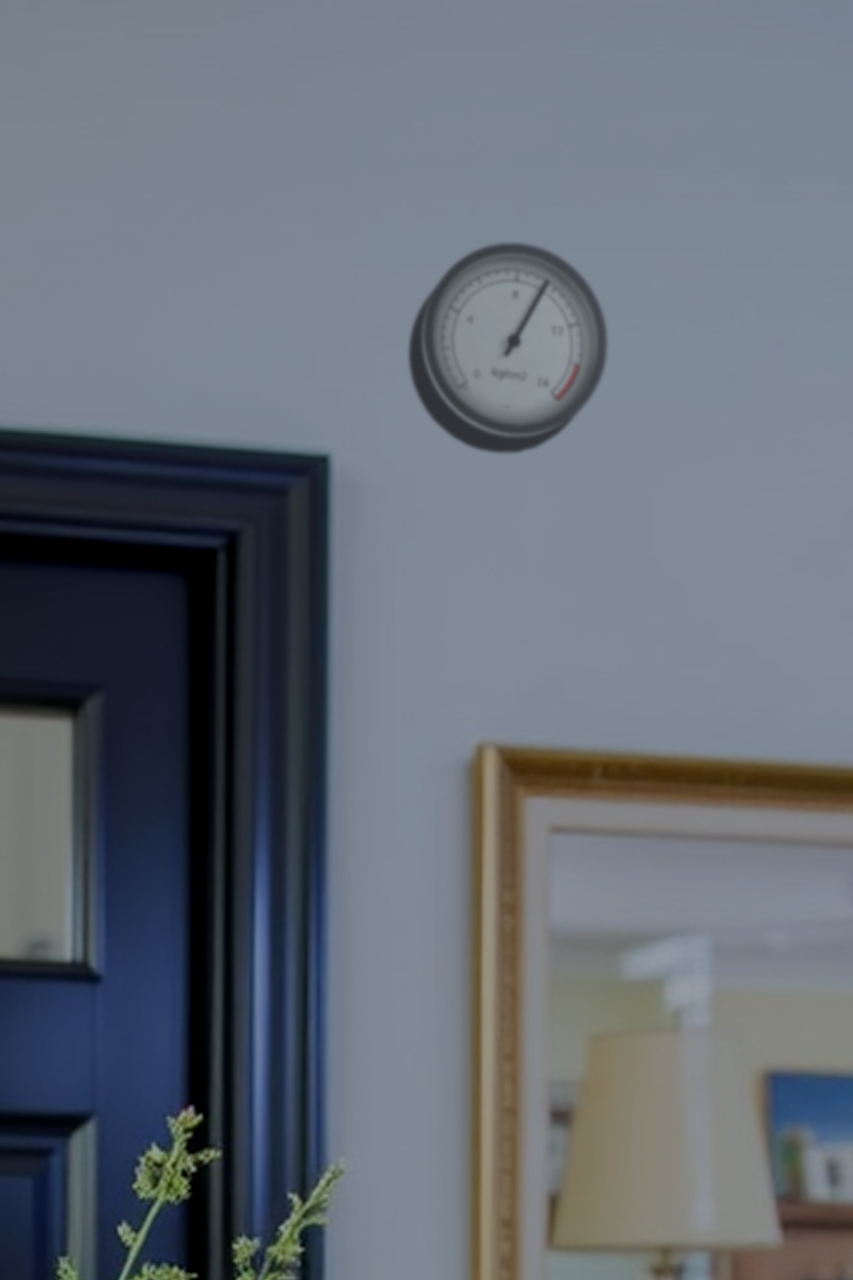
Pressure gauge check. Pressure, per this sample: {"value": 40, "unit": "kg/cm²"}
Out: {"value": 9.5, "unit": "kg/cm²"}
